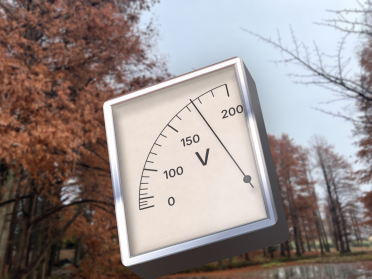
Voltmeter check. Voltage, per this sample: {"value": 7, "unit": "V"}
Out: {"value": 175, "unit": "V"}
